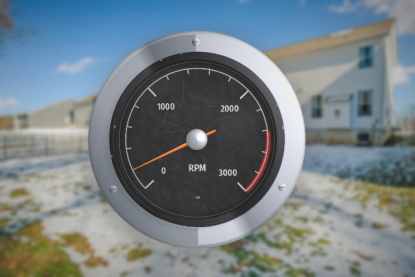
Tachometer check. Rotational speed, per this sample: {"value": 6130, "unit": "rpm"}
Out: {"value": 200, "unit": "rpm"}
